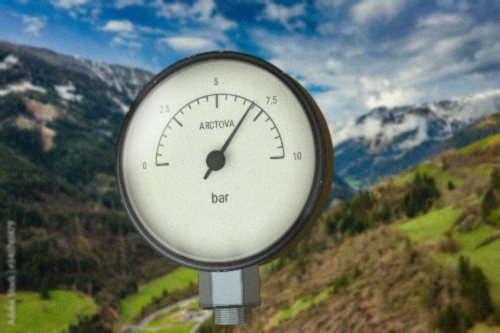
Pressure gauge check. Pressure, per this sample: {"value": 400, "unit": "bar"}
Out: {"value": 7, "unit": "bar"}
